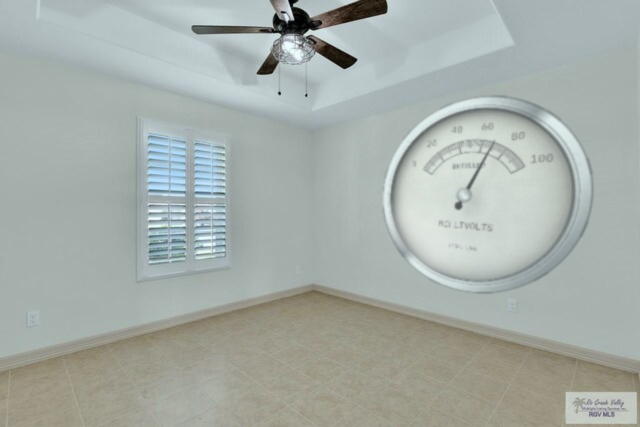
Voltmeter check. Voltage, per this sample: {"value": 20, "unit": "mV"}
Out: {"value": 70, "unit": "mV"}
